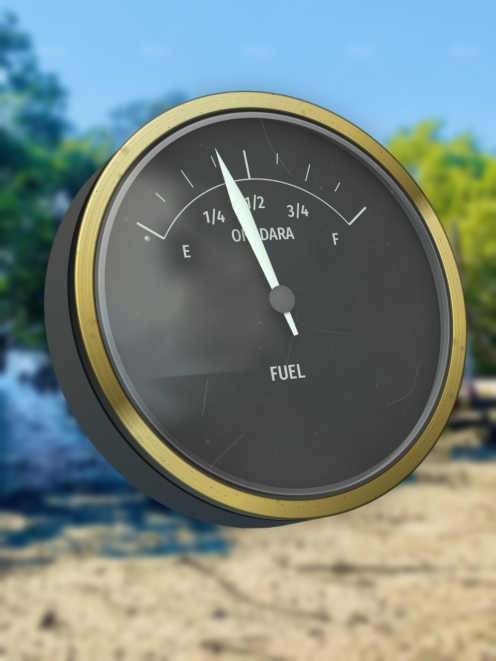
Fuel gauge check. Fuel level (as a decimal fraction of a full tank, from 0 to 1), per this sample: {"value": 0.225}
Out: {"value": 0.375}
